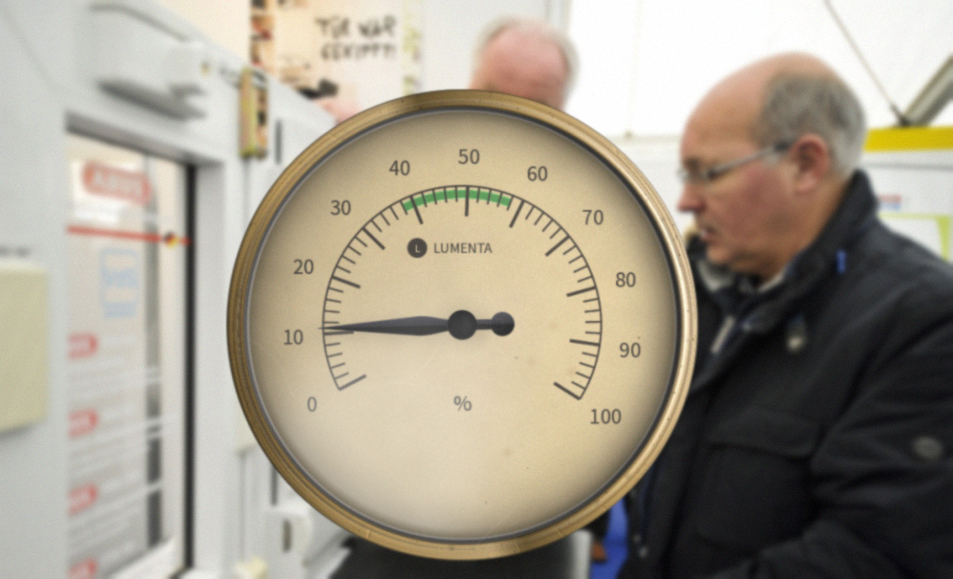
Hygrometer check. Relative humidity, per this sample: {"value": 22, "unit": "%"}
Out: {"value": 11, "unit": "%"}
